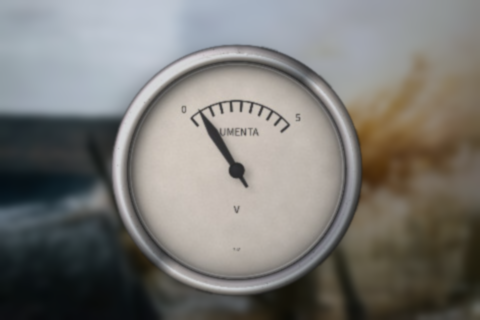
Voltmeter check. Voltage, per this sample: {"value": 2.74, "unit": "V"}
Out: {"value": 0.5, "unit": "V"}
